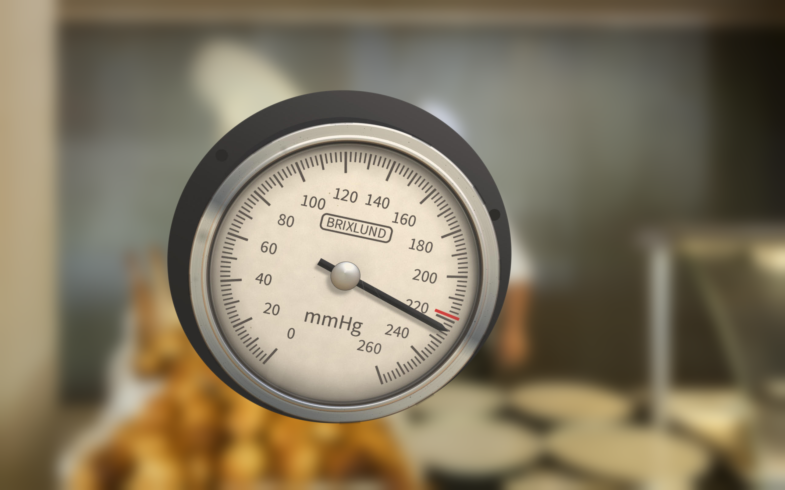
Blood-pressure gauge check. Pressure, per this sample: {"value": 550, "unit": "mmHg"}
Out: {"value": 224, "unit": "mmHg"}
